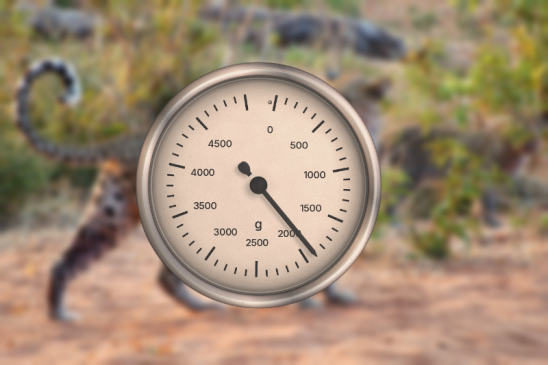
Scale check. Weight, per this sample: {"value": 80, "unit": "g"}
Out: {"value": 1900, "unit": "g"}
